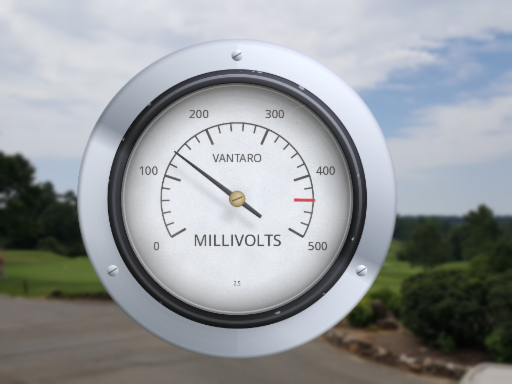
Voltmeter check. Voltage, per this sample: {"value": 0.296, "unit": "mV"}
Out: {"value": 140, "unit": "mV"}
